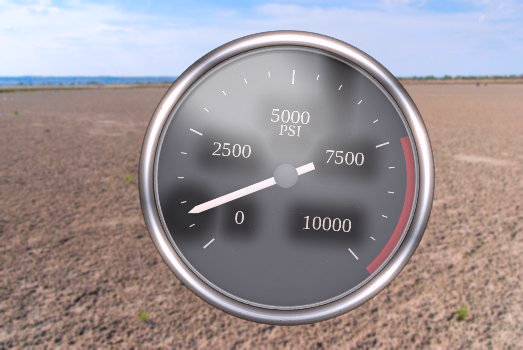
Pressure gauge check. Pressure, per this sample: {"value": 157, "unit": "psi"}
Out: {"value": 750, "unit": "psi"}
